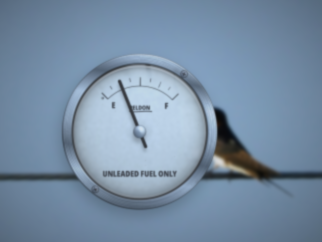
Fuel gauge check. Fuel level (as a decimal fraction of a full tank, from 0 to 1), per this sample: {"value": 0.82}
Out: {"value": 0.25}
